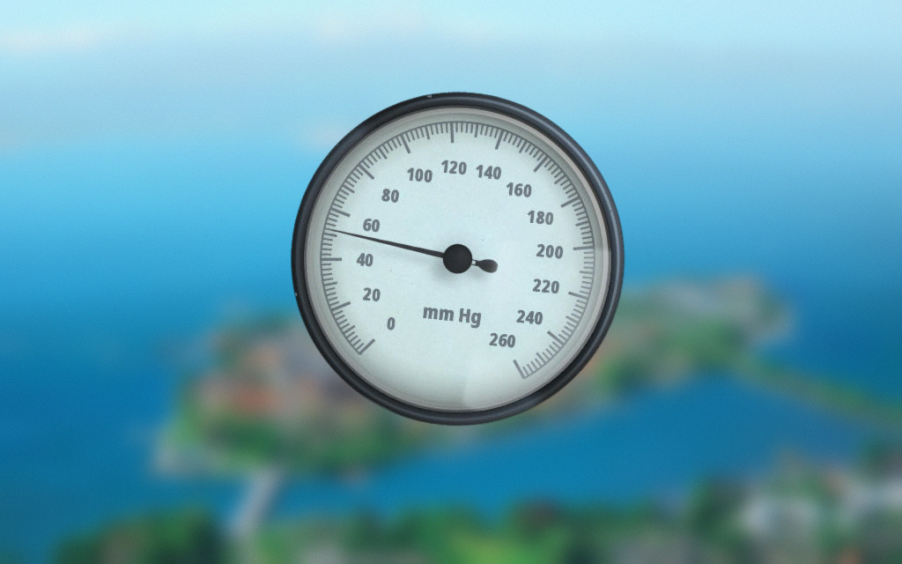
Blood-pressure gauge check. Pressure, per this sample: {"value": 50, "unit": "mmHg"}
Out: {"value": 52, "unit": "mmHg"}
